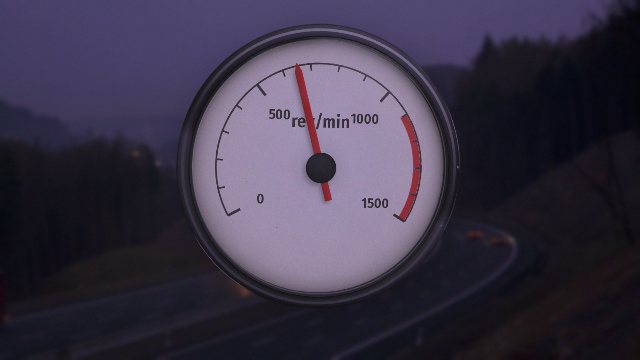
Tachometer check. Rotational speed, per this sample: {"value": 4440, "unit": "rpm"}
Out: {"value": 650, "unit": "rpm"}
